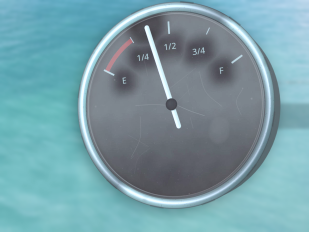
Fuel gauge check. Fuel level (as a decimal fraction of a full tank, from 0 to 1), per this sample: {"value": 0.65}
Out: {"value": 0.375}
